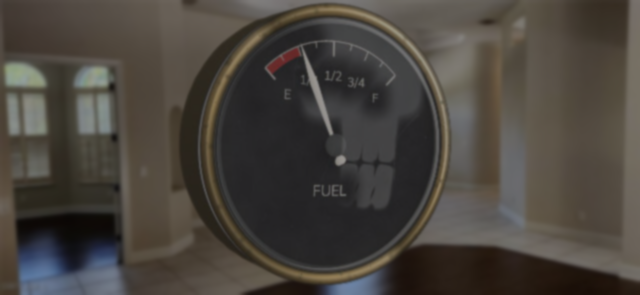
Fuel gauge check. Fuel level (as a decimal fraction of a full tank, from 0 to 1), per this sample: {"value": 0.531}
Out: {"value": 0.25}
